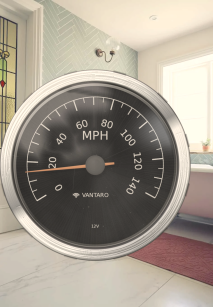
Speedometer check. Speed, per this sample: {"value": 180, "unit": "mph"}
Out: {"value": 15, "unit": "mph"}
